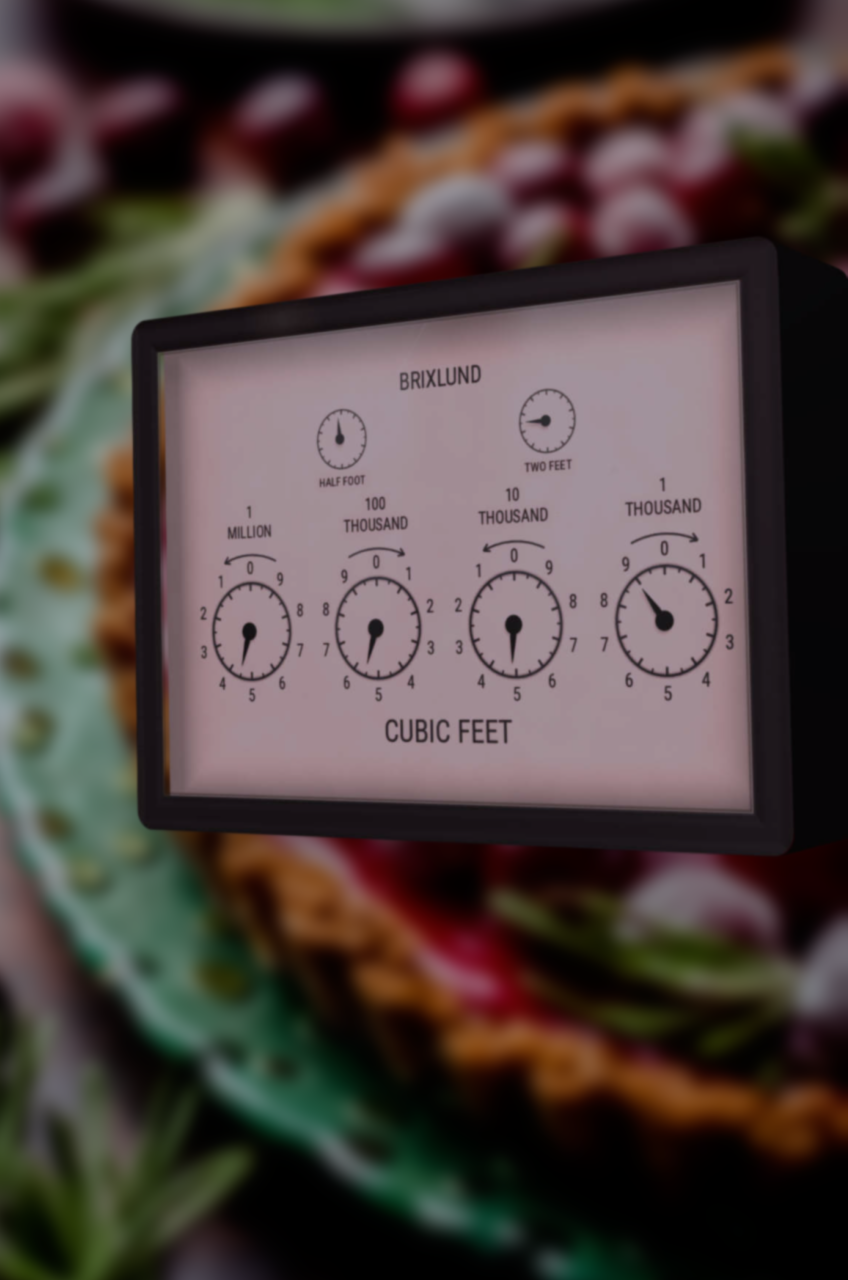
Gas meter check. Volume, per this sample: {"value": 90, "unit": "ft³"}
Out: {"value": 454900, "unit": "ft³"}
